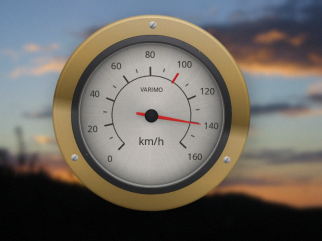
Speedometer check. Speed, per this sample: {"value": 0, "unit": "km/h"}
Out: {"value": 140, "unit": "km/h"}
